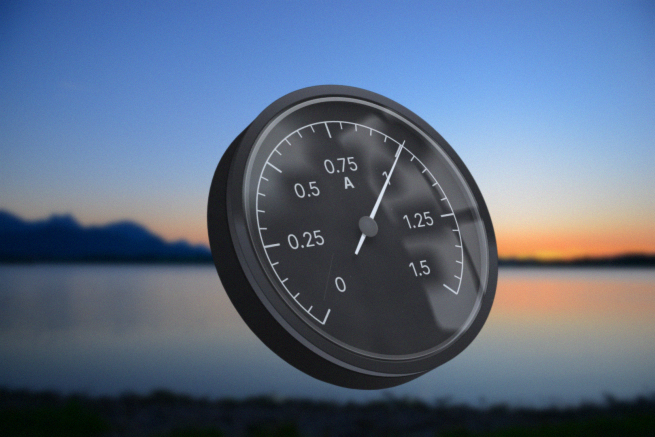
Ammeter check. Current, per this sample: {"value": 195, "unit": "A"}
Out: {"value": 1, "unit": "A"}
